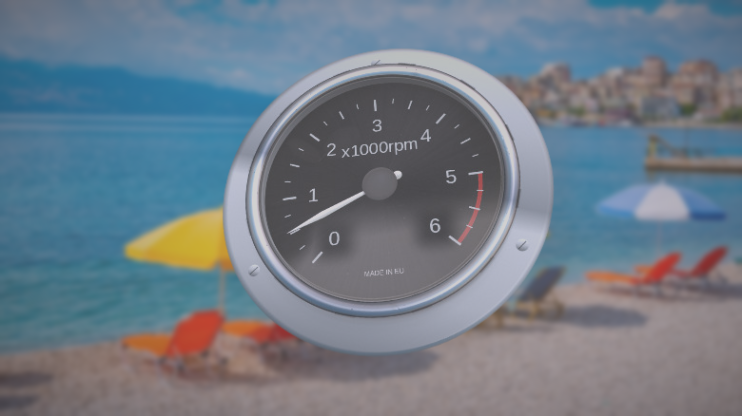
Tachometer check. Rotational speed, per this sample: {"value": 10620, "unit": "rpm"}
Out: {"value": 500, "unit": "rpm"}
